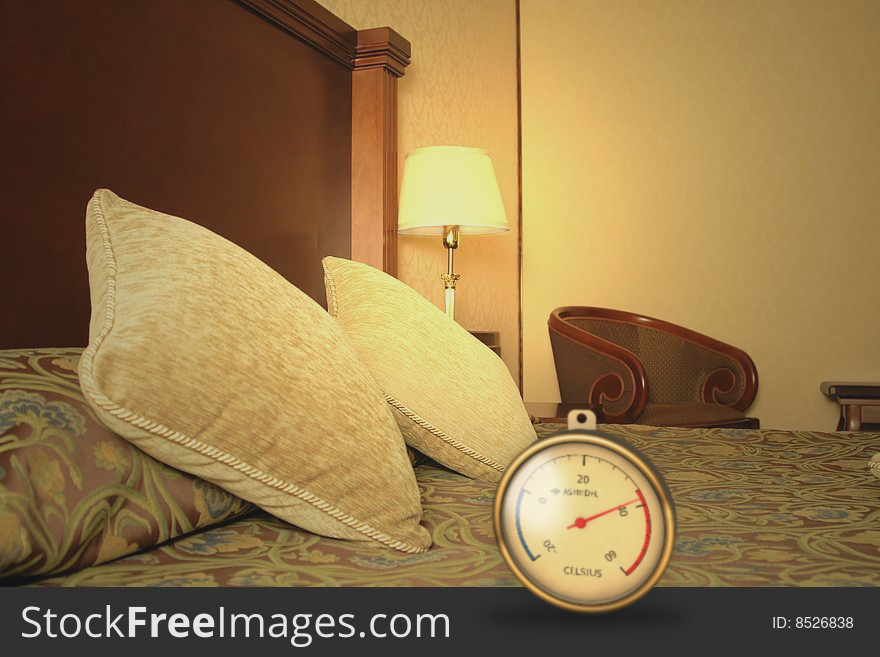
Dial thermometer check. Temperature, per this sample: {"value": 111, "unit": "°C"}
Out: {"value": 38, "unit": "°C"}
